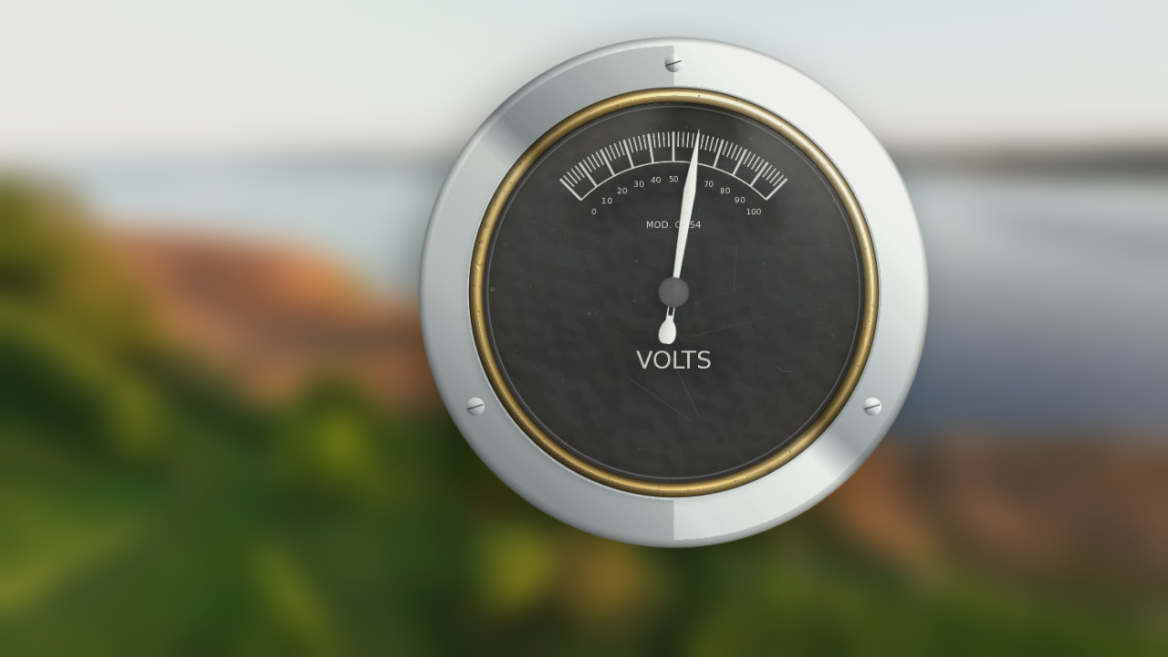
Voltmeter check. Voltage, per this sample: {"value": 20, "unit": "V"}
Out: {"value": 60, "unit": "V"}
